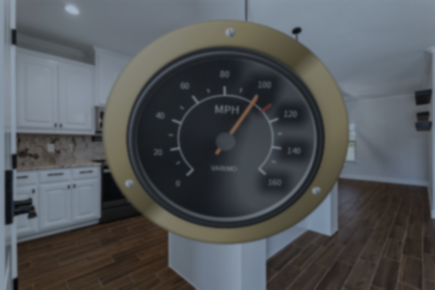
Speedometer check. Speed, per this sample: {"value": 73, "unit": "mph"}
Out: {"value": 100, "unit": "mph"}
